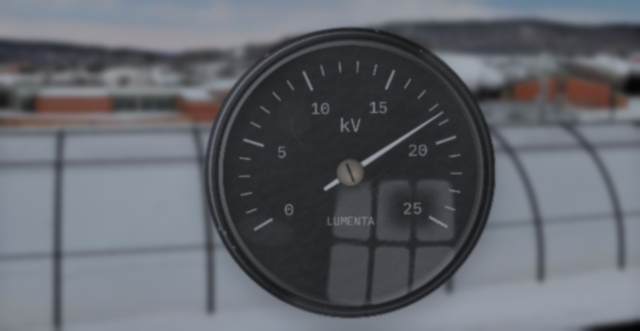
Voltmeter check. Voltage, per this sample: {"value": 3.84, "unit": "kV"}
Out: {"value": 18.5, "unit": "kV"}
